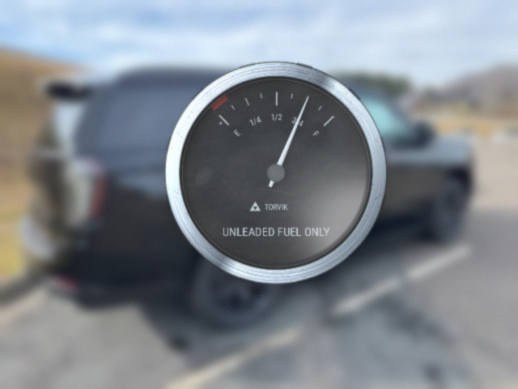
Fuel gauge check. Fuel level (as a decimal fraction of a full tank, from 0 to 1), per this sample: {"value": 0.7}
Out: {"value": 0.75}
